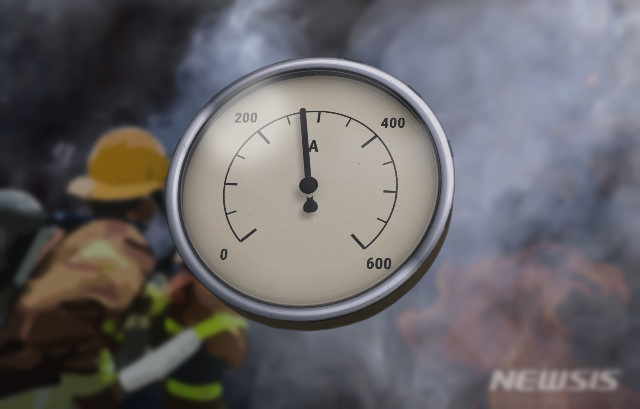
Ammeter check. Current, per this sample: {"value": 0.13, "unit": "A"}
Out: {"value": 275, "unit": "A"}
